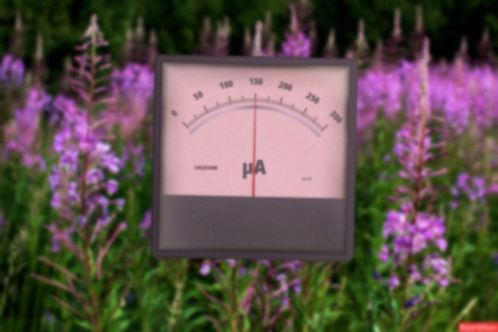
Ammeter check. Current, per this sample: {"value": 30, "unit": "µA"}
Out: {"value": 150, "unit": "µA"}
